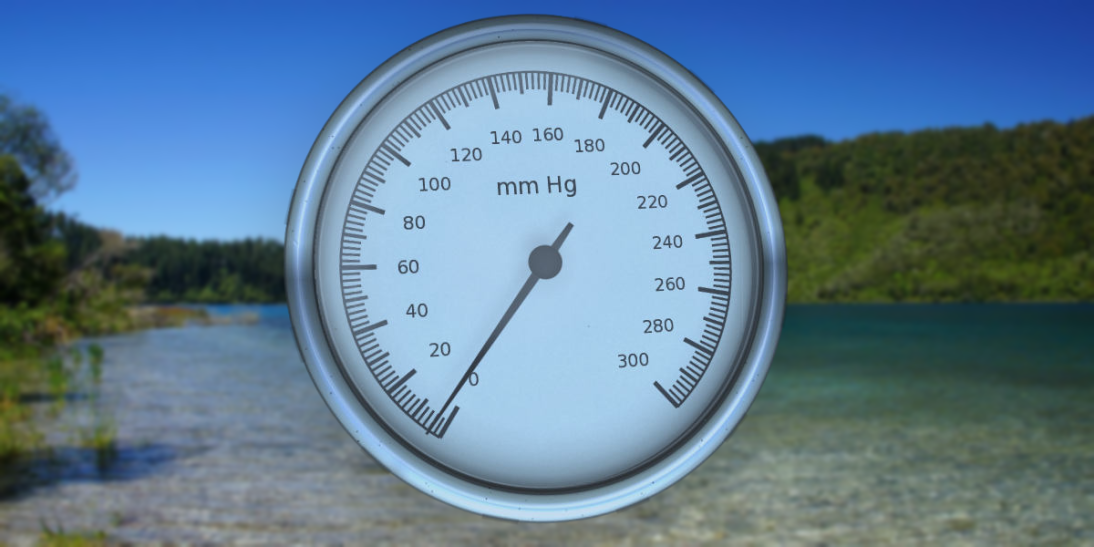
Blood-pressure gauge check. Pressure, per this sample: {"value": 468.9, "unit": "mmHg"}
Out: {"value": 4, "unit": "mmHg"}
